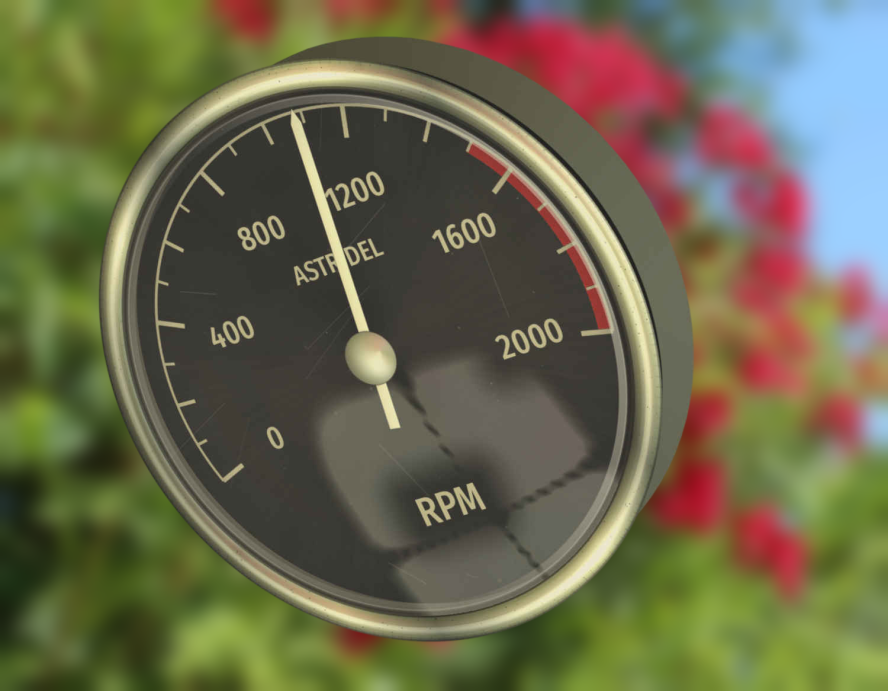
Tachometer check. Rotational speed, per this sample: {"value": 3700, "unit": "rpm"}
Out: {"value": 1100, "unit": "rpm"}
